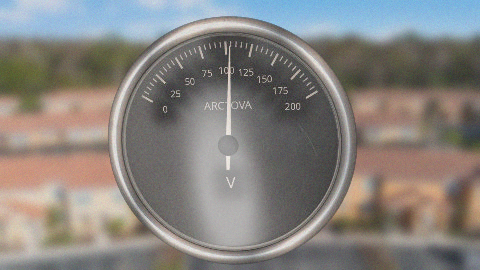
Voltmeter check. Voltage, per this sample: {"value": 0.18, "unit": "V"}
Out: {"value": 105, "unit": "V"}
